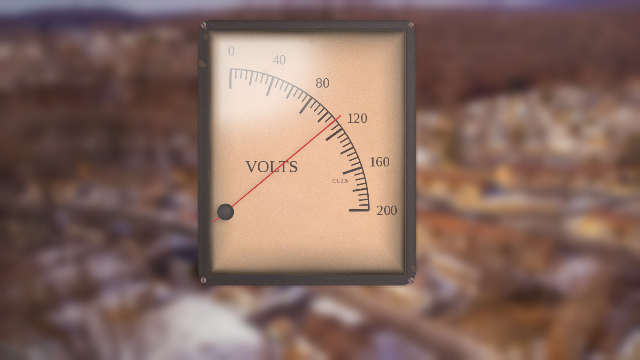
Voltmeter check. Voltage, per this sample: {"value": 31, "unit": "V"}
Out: {"value": 110, "unit": "V"}
